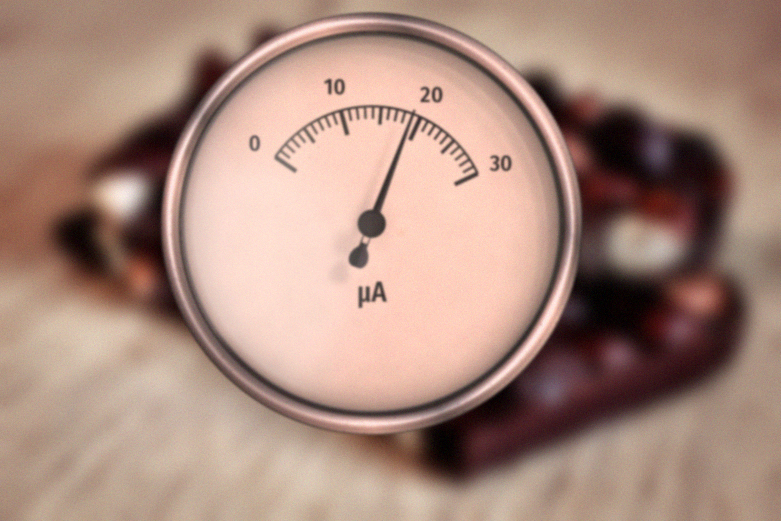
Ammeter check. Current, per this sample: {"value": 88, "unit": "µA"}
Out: {"value": 19, "unit": "µA"}
